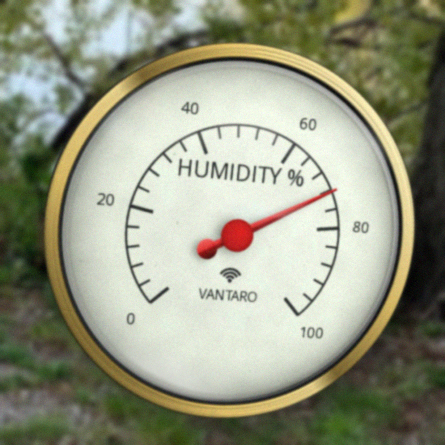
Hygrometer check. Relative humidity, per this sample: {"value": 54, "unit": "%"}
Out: {"value": 72, "unit": "%"}
